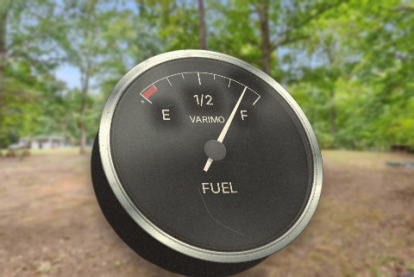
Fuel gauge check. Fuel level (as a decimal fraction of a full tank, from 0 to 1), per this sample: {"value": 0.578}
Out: {"value": 0.875}
